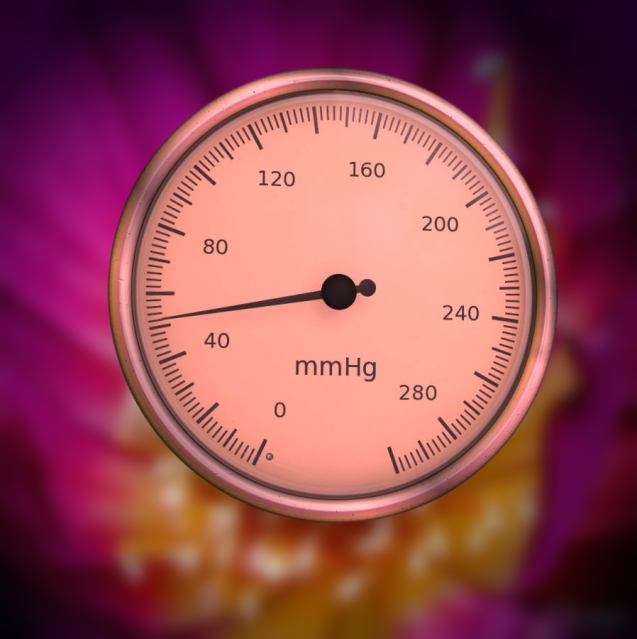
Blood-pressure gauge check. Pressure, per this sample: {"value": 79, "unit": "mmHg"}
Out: {"value": 52, "unit": "mmHg"}
